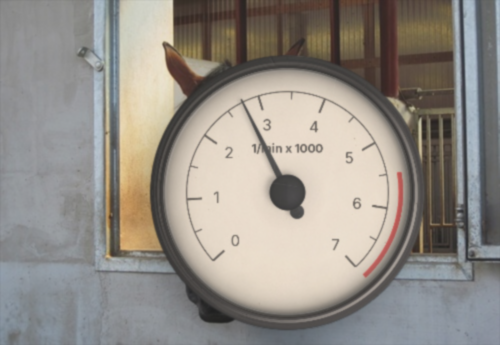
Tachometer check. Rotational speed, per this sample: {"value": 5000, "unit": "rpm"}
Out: {"value": 2750, "unit": "rpm"}
